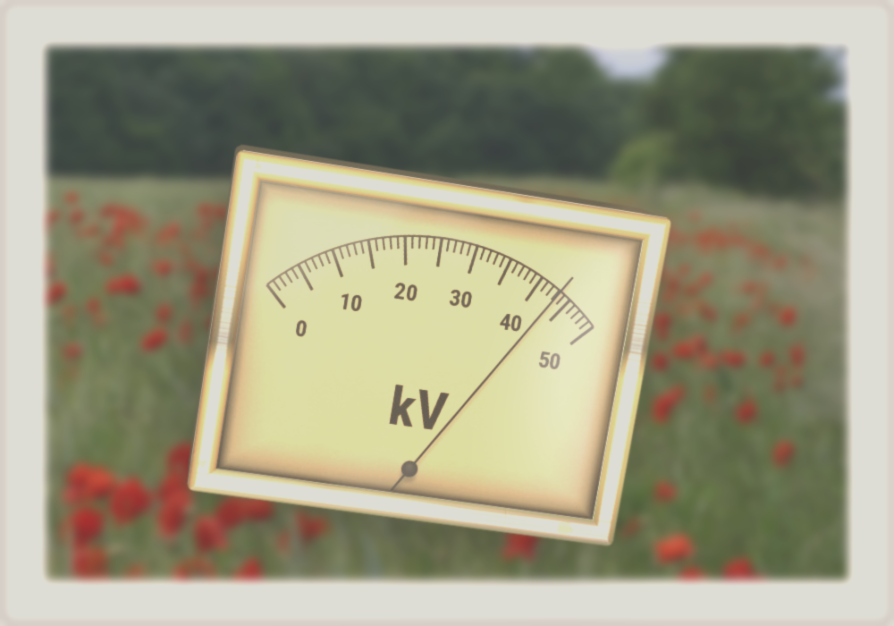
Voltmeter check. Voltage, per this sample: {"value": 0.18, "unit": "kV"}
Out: {"value": 43, "unit": "kV"}
